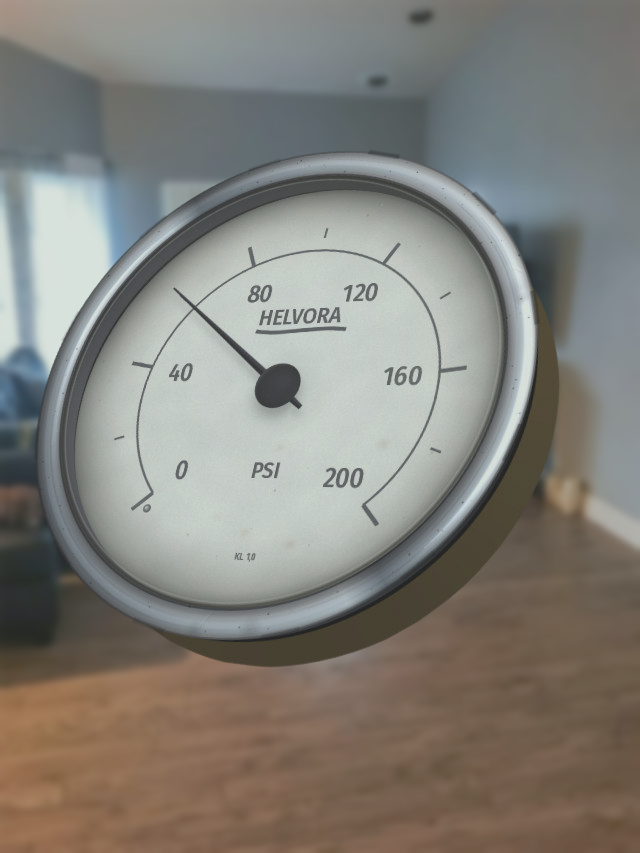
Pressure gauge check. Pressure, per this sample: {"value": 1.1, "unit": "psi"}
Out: {"value": 60, "unit": "psi"}
